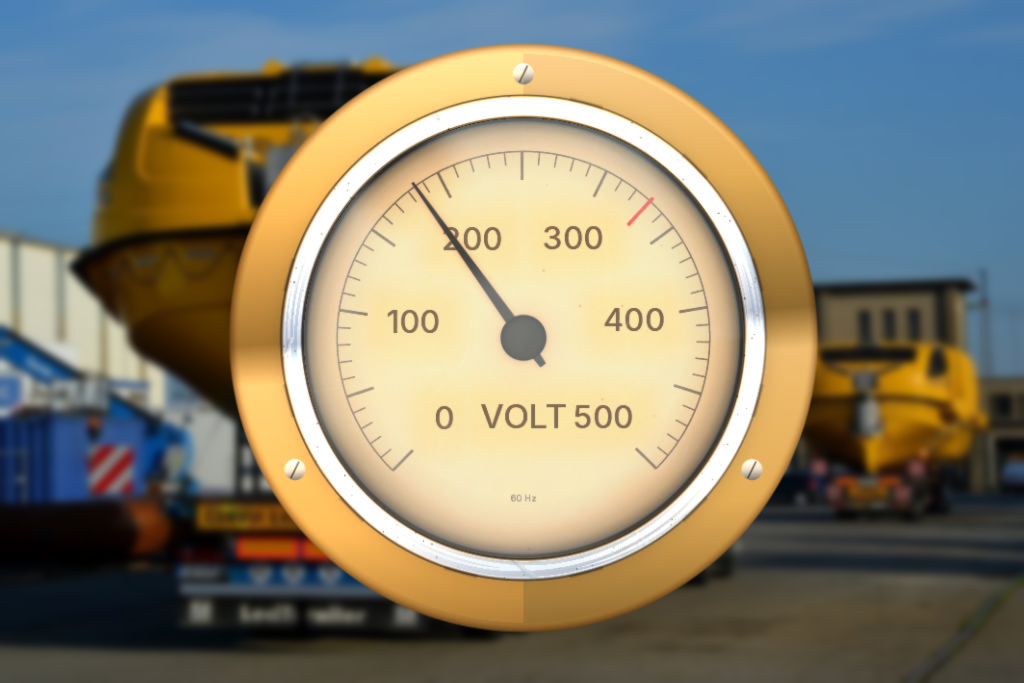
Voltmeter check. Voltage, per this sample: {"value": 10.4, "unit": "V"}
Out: {"value": 185, "unit": "V"}
